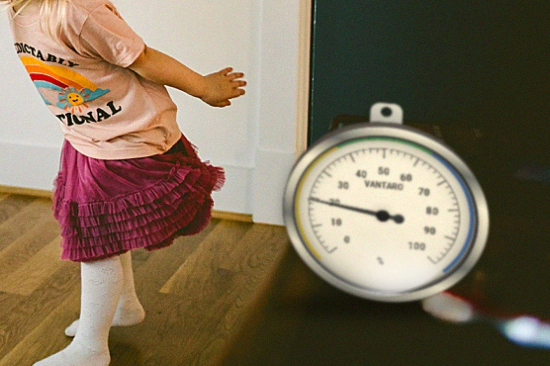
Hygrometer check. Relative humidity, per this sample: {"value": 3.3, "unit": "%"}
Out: {"value": 20, "unit": "%"}
